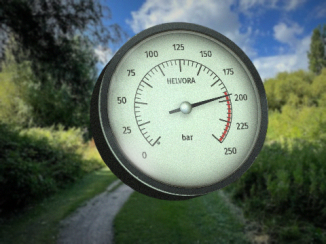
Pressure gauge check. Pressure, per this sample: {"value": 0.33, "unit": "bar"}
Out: {"value": 195, "unit": "bar"}
